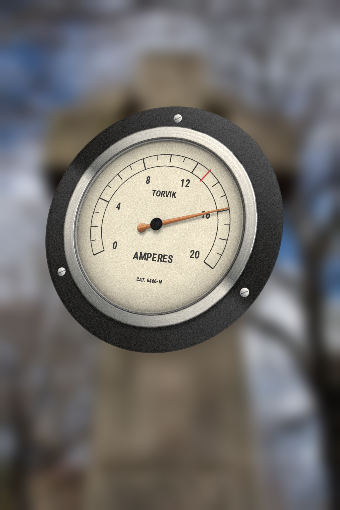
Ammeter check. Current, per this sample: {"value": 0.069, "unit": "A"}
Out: {"value": 16, "unit": "A"}
